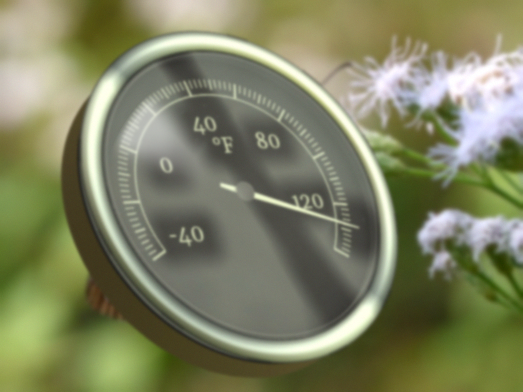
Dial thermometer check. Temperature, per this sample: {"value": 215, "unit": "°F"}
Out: {"value": 130, "unit": "°F"}
